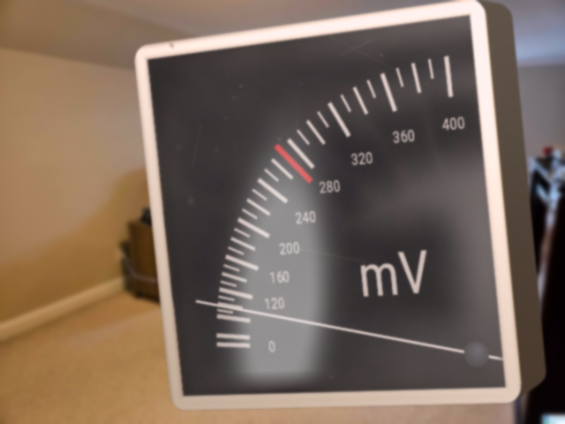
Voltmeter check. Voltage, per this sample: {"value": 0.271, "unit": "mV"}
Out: {"value": 100, "unit": "mV"}
